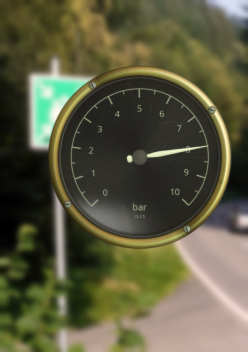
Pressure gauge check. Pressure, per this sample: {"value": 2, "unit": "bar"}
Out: {"value": 8, "unit": "bar"}
